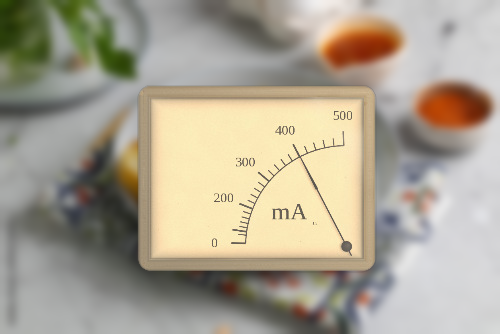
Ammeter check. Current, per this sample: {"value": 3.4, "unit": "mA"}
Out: {"value": 400, "unit": "mA"}
